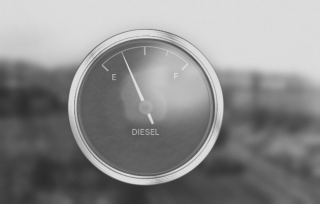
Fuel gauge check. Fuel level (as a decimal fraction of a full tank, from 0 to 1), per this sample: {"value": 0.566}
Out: {"value": 0.25}
